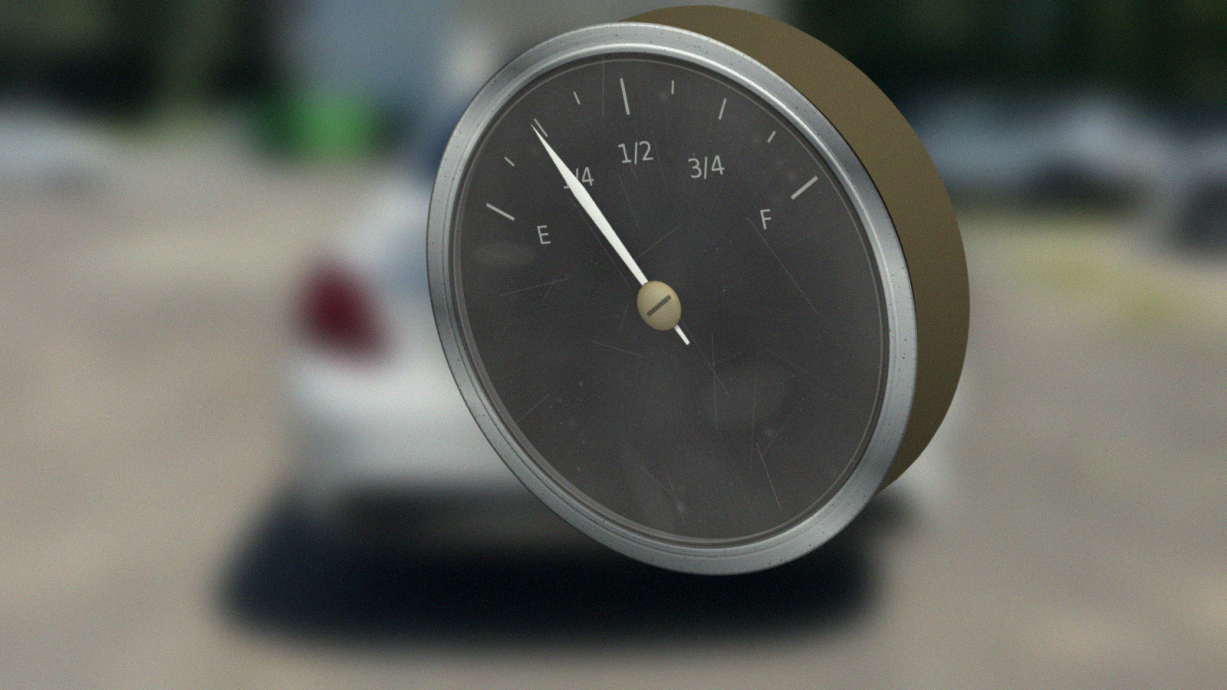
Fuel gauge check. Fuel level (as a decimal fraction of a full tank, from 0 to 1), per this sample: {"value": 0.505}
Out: {"value": 0.25}
